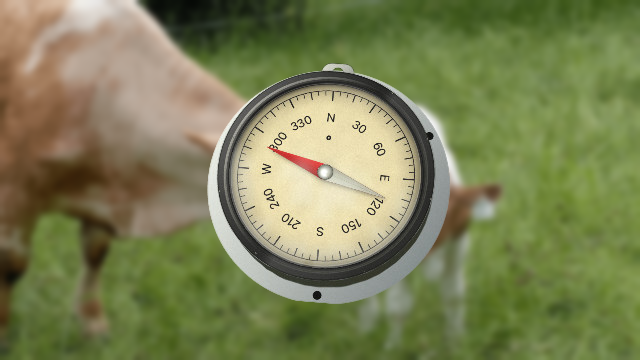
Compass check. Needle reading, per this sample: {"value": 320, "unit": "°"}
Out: {"value": 290, "unit": "°"}
